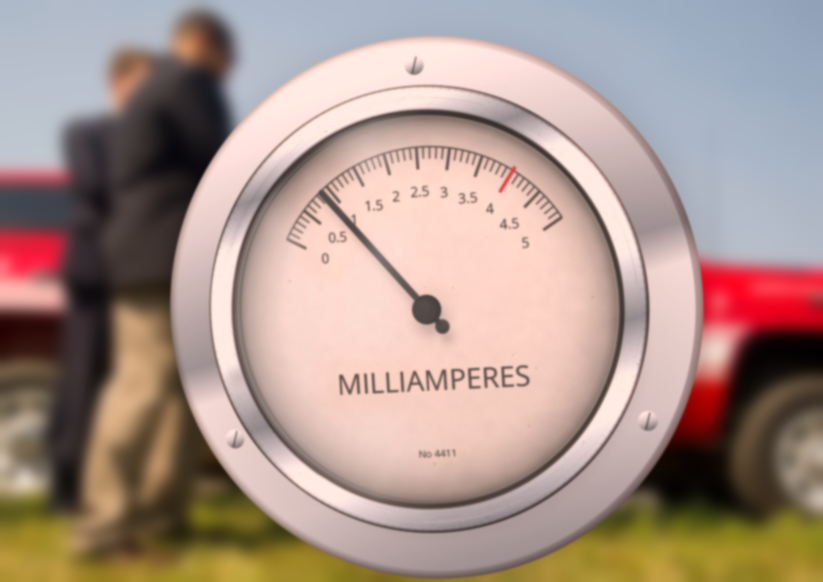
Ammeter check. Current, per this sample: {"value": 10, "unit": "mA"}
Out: {"value": 0.9, "unit": "mA"}
